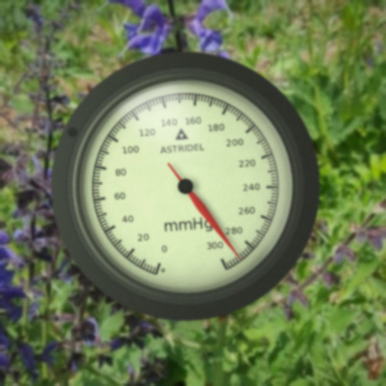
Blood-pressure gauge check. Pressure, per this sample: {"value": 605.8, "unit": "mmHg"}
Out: {"value": 290, "unit": "mmHg"}
